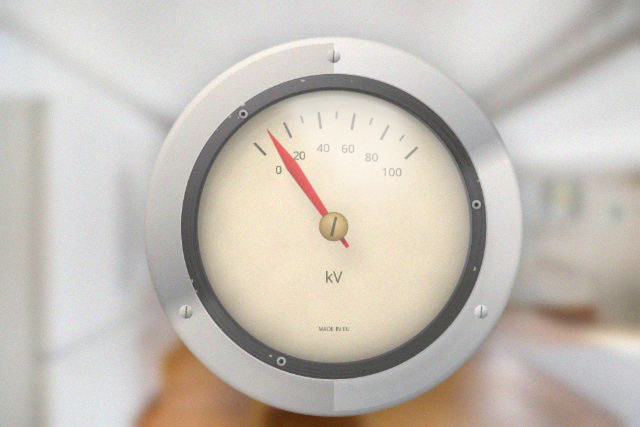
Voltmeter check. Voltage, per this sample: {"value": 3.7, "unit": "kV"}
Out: {"value": 10, "unit": "kV"}
